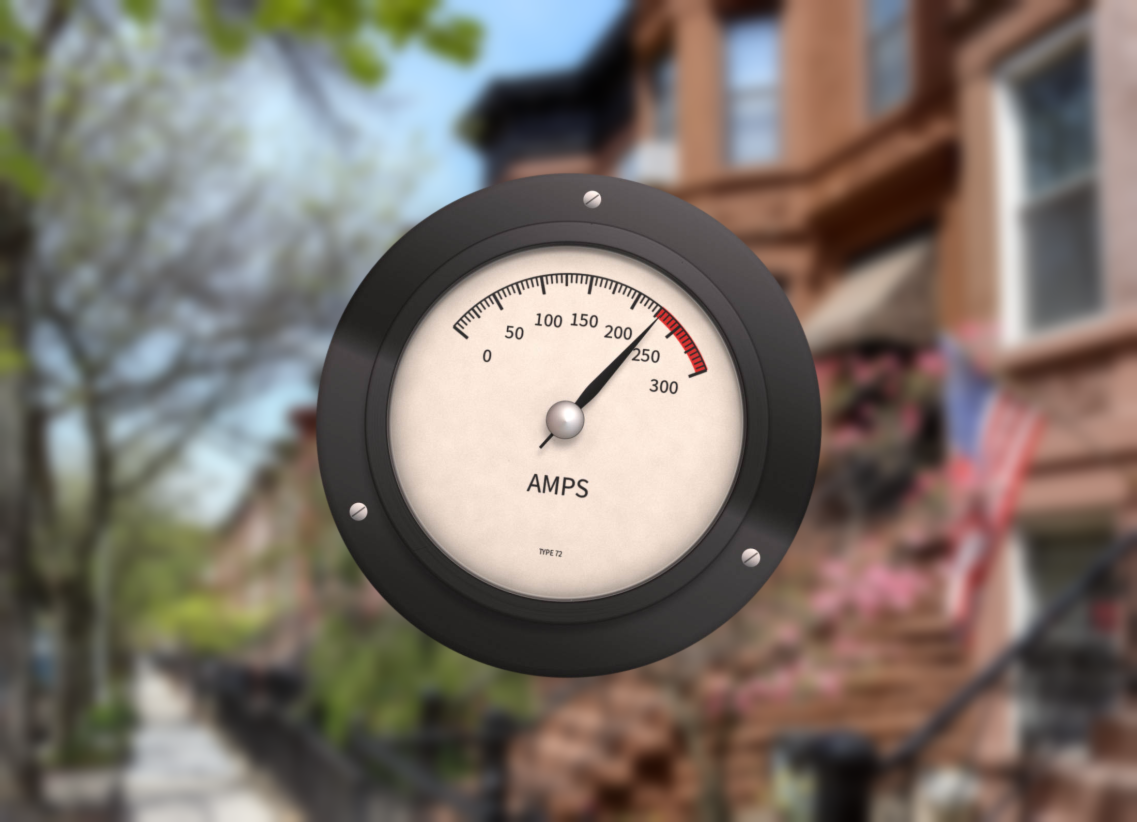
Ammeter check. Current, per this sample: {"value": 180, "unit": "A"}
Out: {"value": 230, "unit": "A"}
